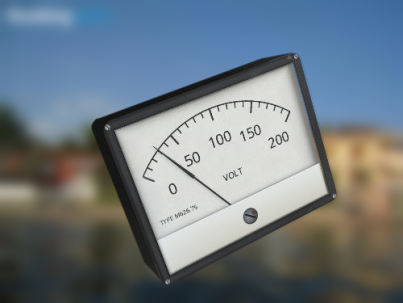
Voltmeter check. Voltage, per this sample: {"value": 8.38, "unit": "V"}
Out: {"value": 30, "unit": "V"}
